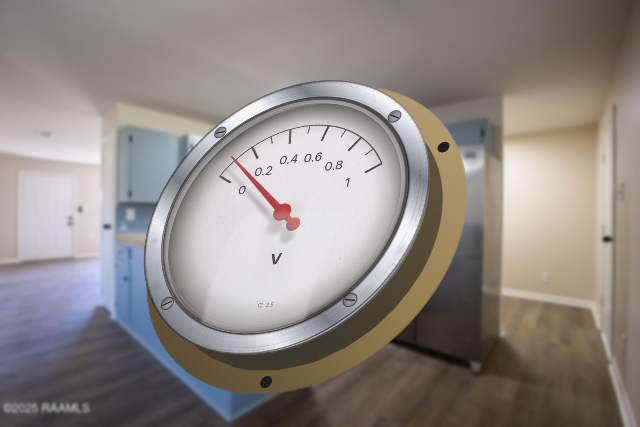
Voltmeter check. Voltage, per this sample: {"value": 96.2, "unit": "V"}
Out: {"value": 0.1, "unit": "V"}
